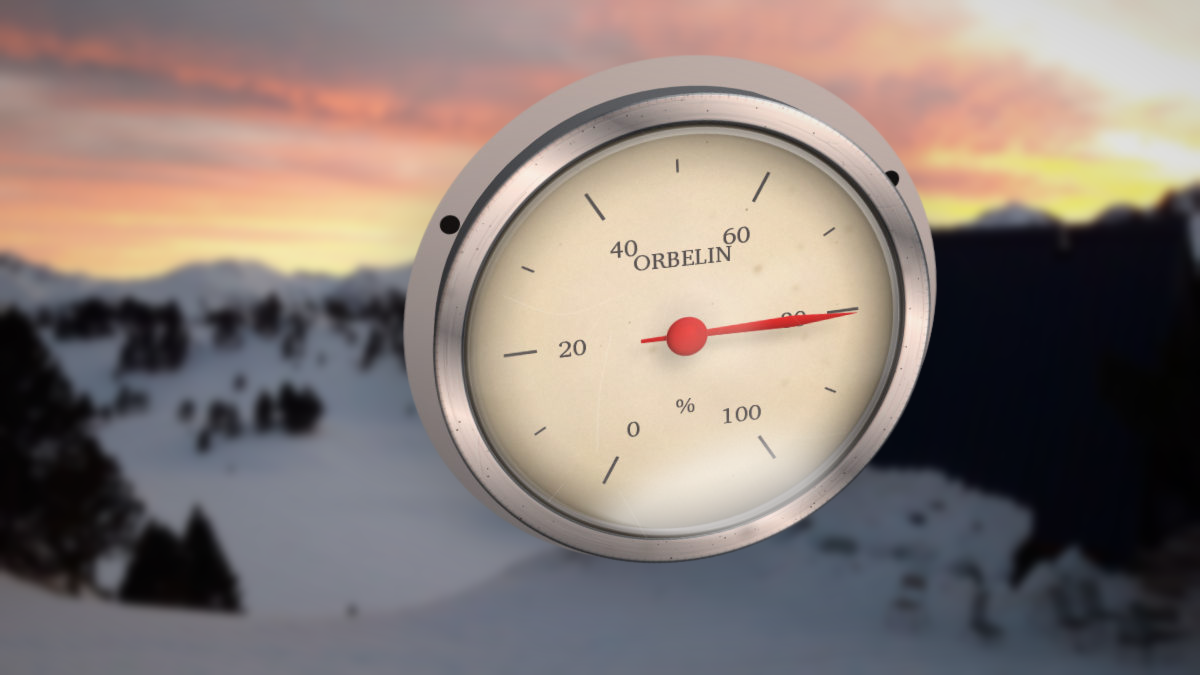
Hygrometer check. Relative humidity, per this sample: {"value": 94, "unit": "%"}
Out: {"value": 80, "unit": "%"}
